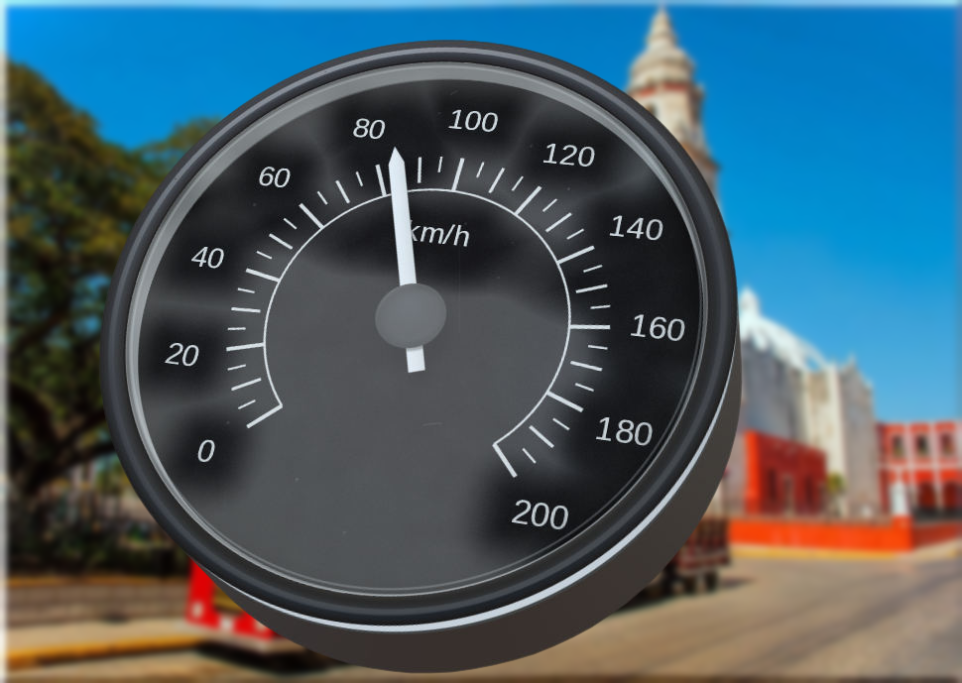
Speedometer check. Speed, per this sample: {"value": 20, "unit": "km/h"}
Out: {"value": 85, "unit": "km/h"}
